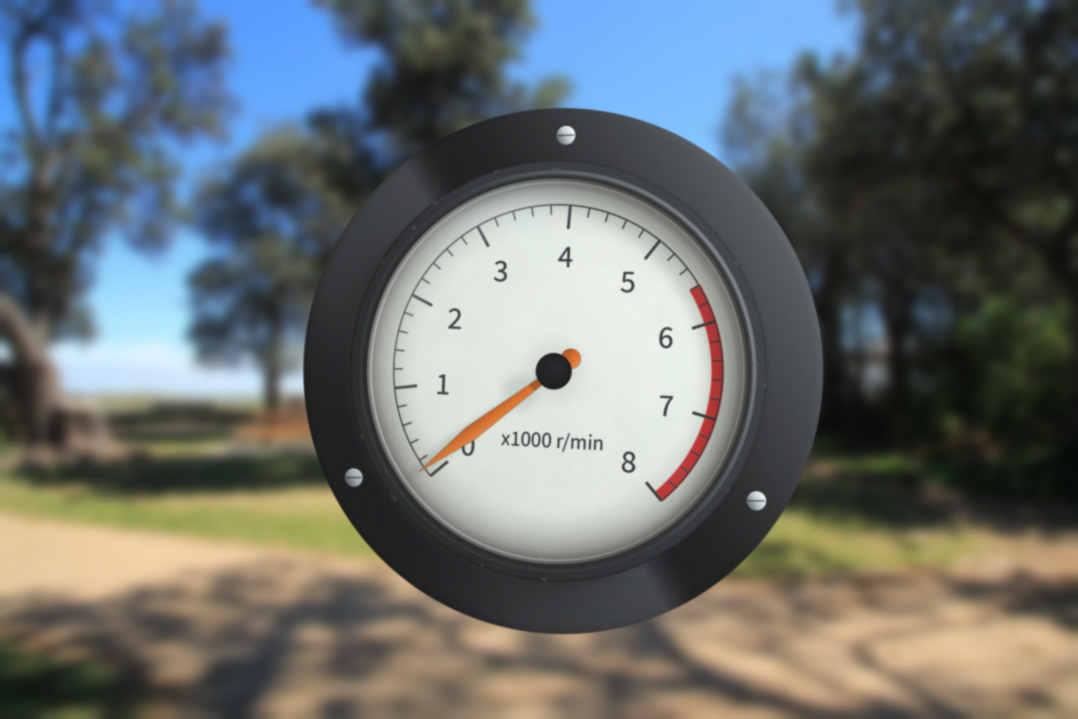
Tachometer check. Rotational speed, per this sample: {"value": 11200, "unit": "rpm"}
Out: {"value": 100, "unit": "rpm"}
